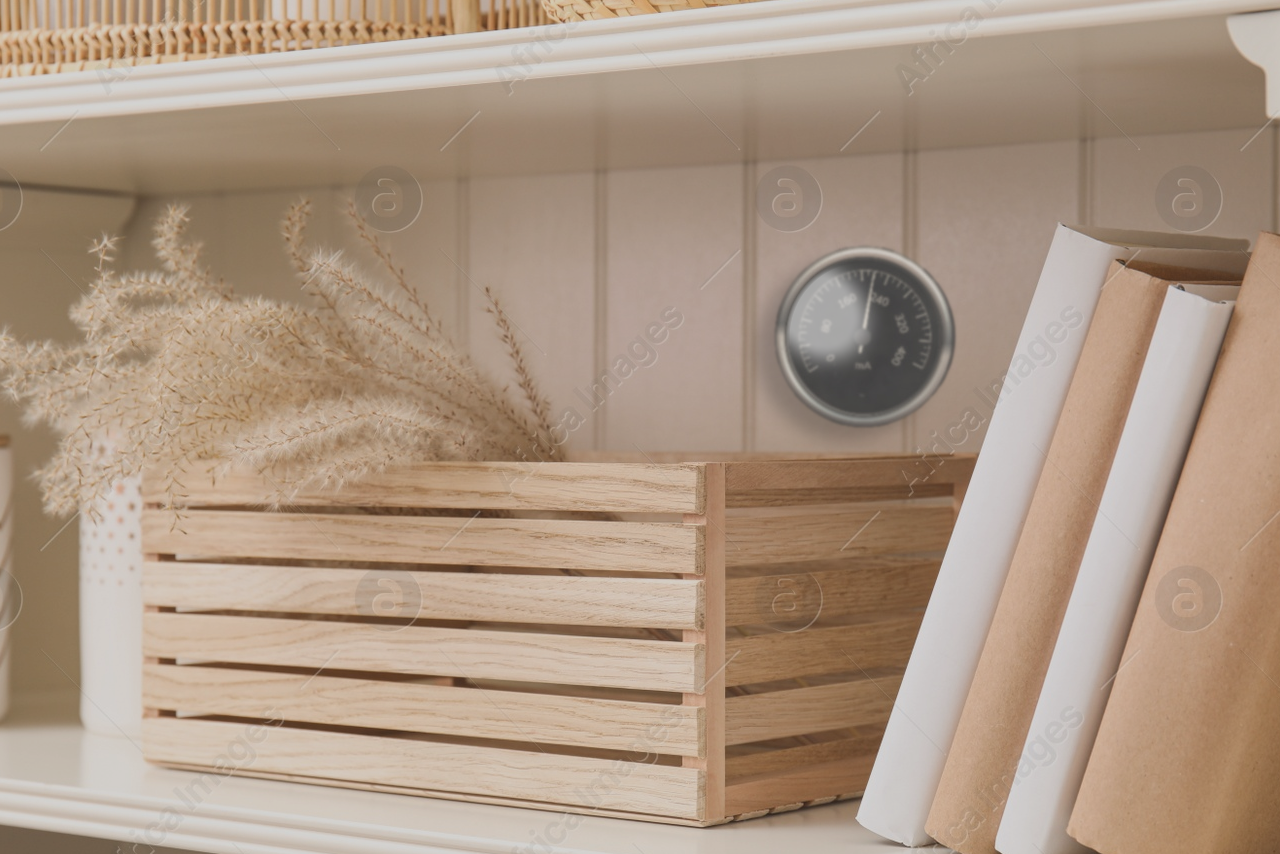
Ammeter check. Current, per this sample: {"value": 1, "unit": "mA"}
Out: {"value": 220, "unit": "mA"}
